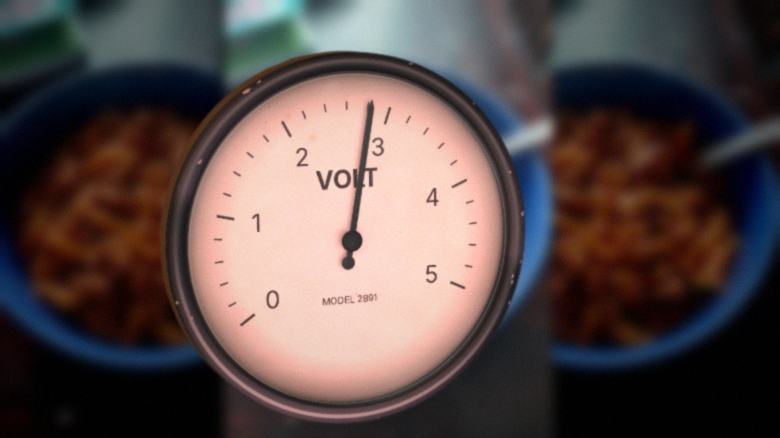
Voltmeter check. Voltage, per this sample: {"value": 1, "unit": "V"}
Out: {"value": 2.8, "unit": "V"}
